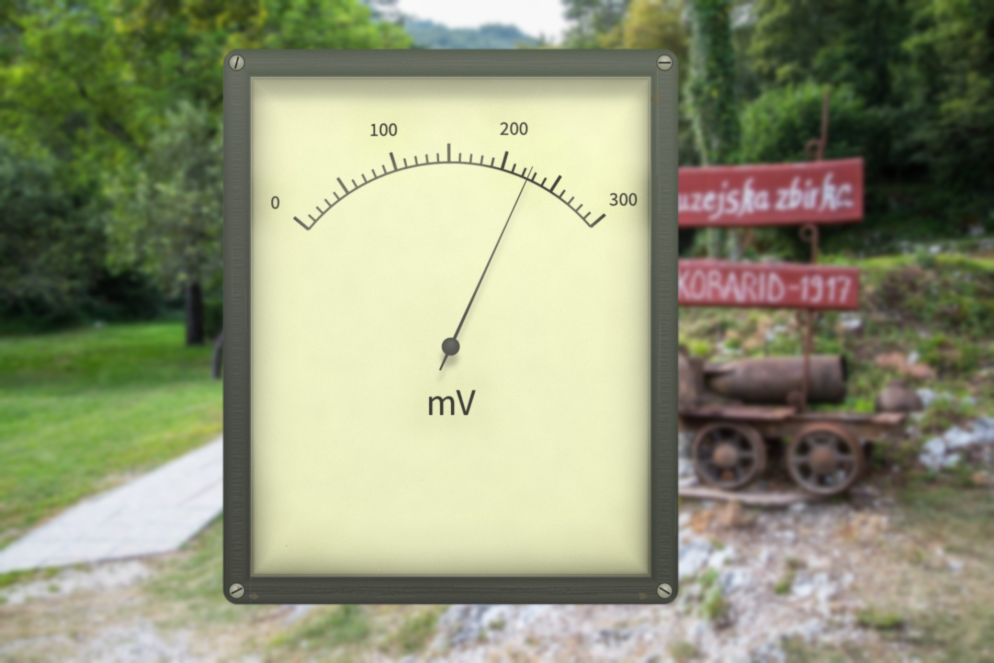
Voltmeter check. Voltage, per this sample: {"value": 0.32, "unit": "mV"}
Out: {"value": 225, "unit": "mV"}
